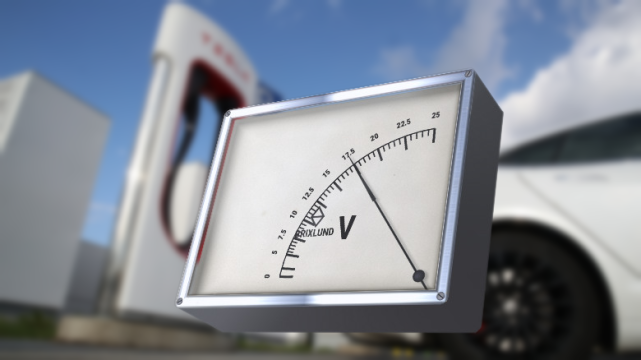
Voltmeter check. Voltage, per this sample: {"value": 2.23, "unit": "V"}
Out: {"value": 17.5, "unit": "V"}
